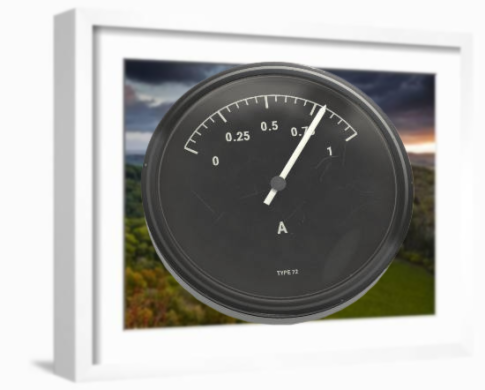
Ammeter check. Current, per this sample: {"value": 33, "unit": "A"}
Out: {"value": 0.8, "unit": "A"}
